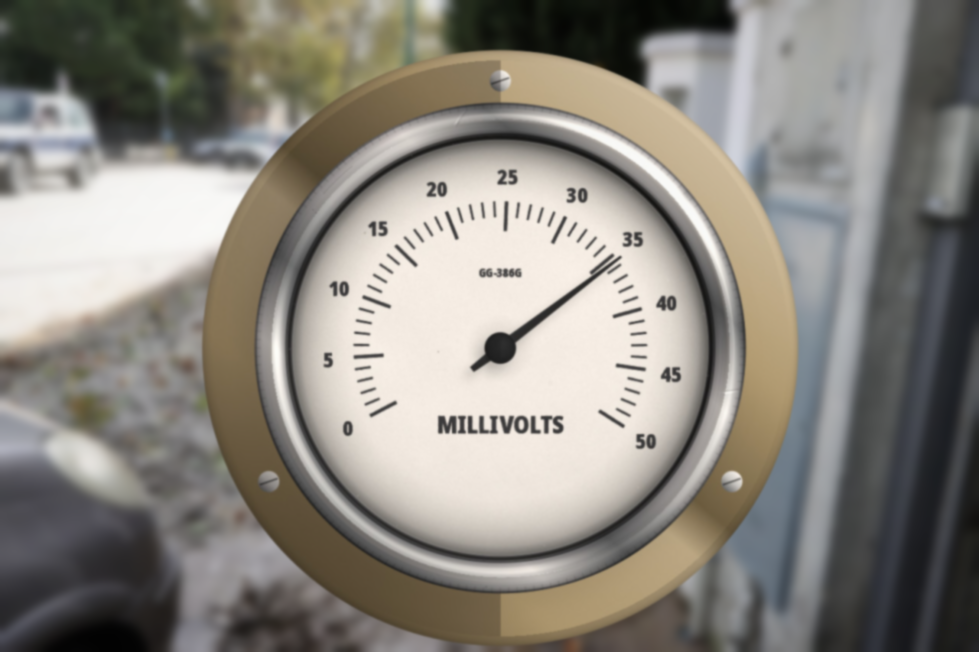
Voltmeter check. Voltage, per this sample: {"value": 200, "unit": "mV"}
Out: {"value": 35.5, "unit": "mV"}
